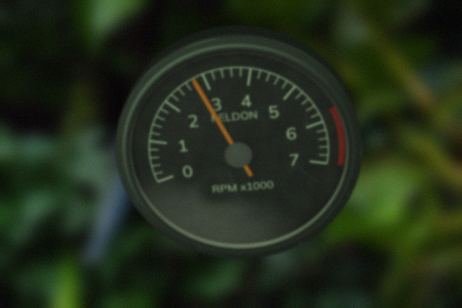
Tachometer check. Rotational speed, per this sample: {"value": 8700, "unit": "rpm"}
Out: {"value": 2800, "unit": "rpm"}
